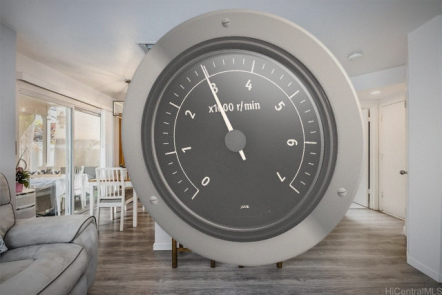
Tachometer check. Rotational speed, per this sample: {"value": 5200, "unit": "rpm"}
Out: {"value": 3000, "unit": "rpm"}
